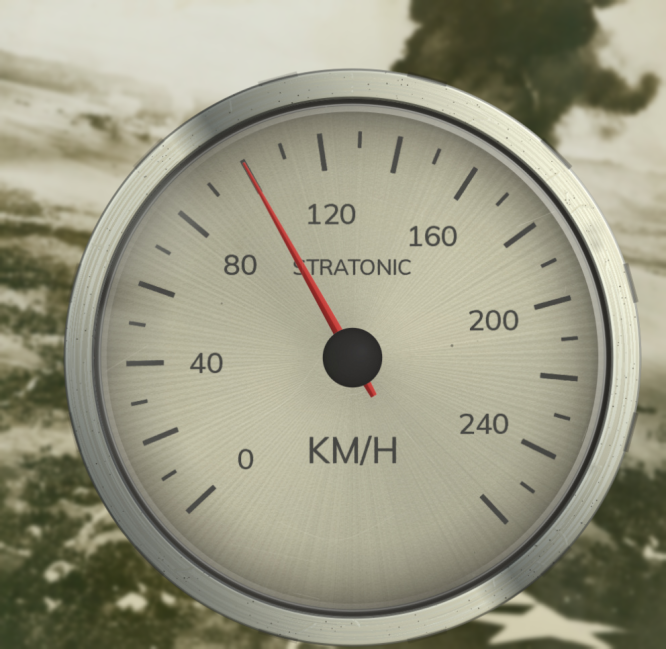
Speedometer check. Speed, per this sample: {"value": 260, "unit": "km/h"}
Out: {"value": 100, "unit": "km/h"}
